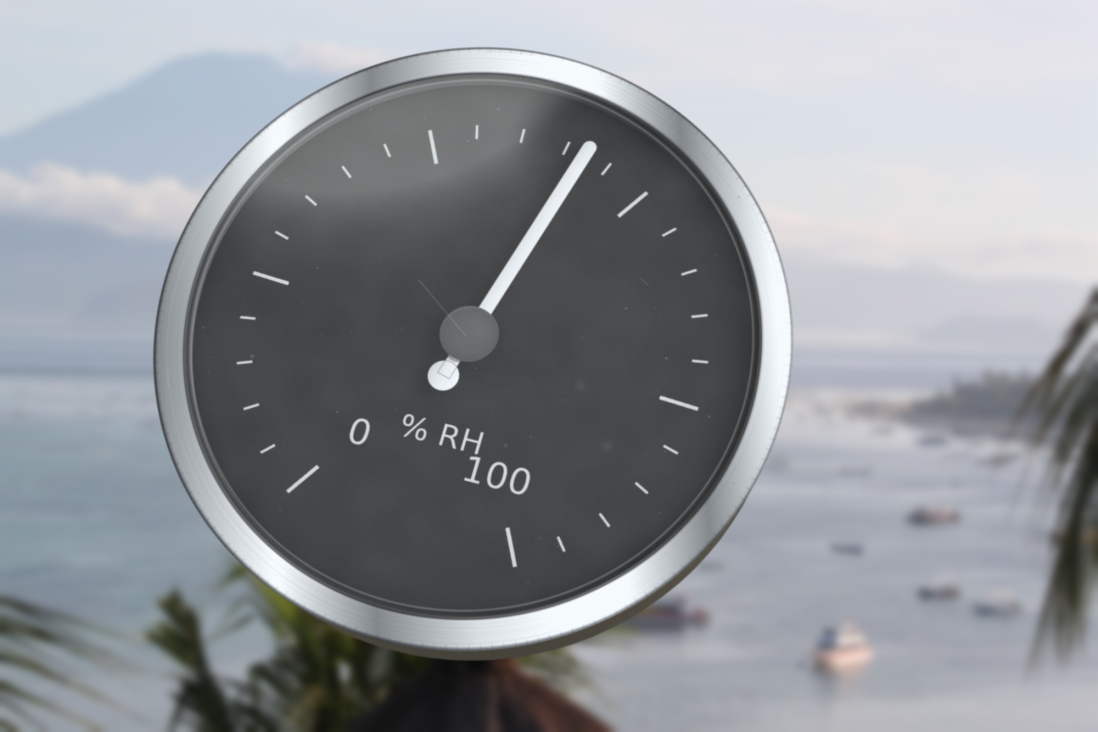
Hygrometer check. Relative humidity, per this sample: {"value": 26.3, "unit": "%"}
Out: {"value": 54, "unit": "%"}
